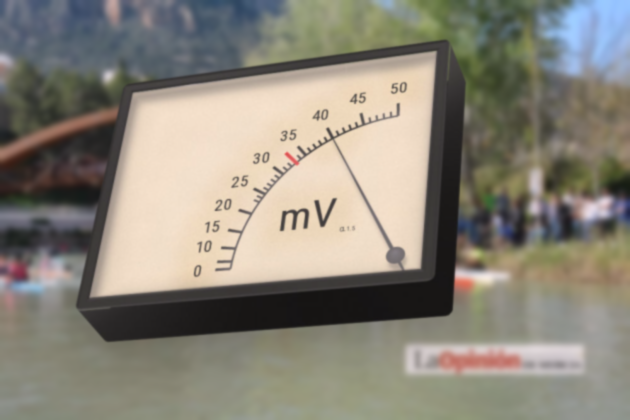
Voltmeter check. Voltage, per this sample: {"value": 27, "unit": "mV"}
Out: {"value": 40, "unit": "mV"}
